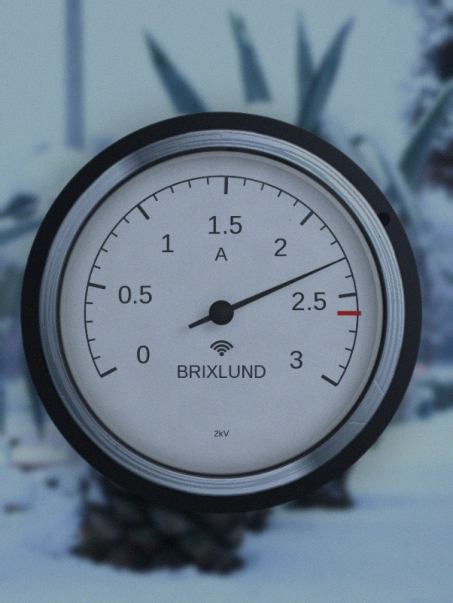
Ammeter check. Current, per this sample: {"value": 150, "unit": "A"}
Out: {"value": 2.3, "unit": "A"}
